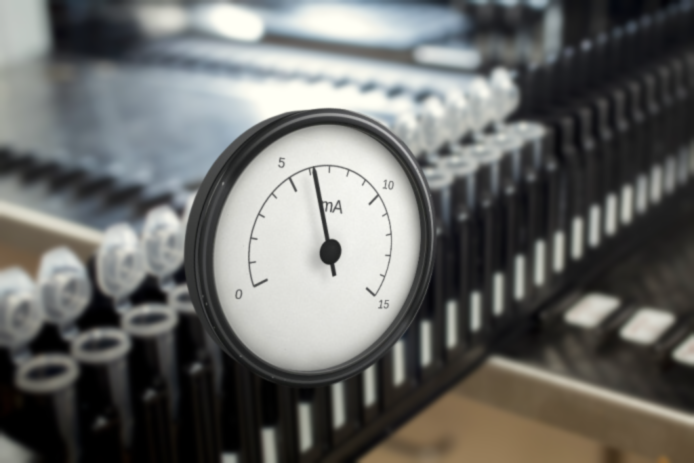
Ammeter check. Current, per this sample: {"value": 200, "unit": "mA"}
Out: {"value": 6, "unit": "mA"}
